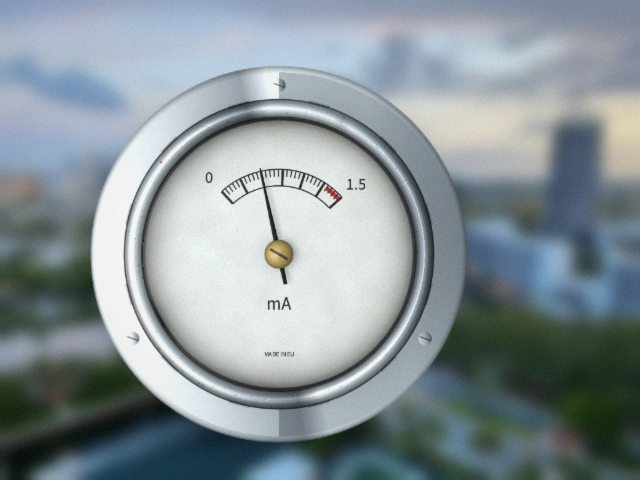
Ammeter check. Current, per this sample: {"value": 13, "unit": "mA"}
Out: {"value": 0.5, "unit": "mA"}
